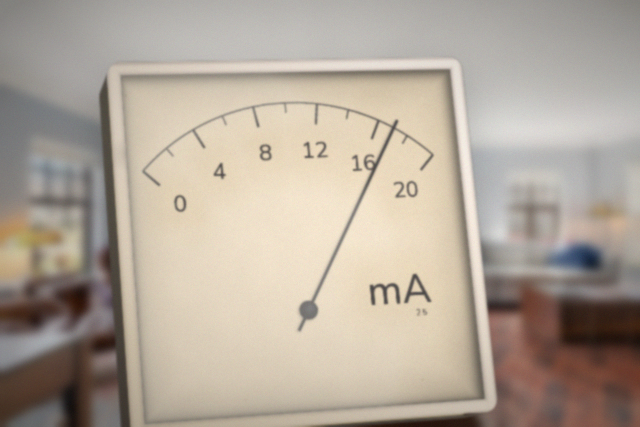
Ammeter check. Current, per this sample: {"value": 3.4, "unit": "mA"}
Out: {"value": 17, "unit": "mA"}
